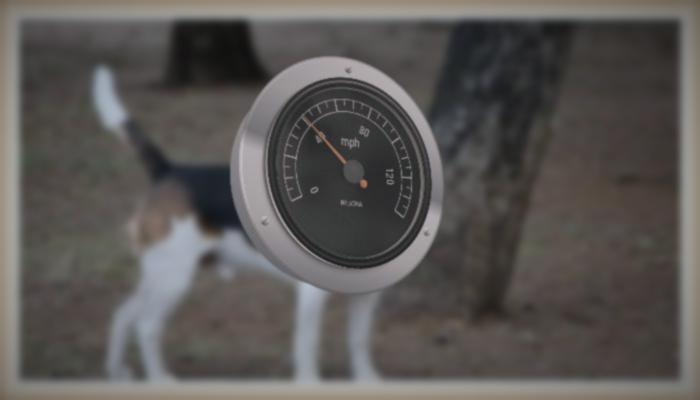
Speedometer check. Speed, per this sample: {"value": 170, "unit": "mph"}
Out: {"value": 40, "unit": "mph"}
